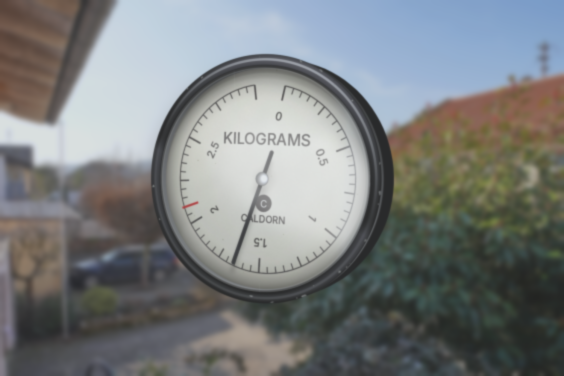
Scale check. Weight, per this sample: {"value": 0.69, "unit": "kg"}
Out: {"value": 1.65, "unit": "kg"}
